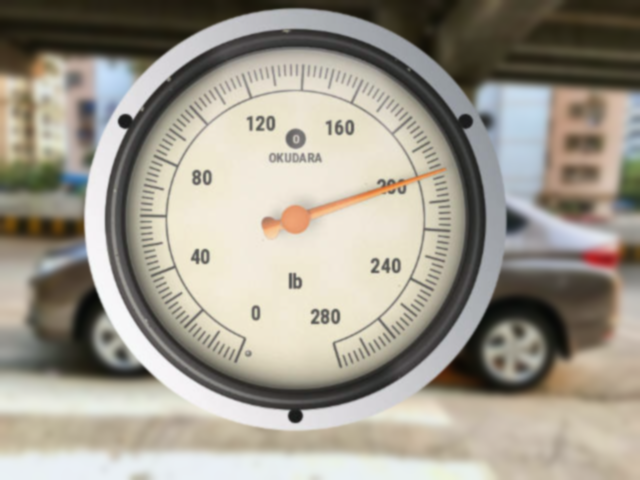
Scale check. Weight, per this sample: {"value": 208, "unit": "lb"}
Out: {"value": 200, "unit": "lb"}
